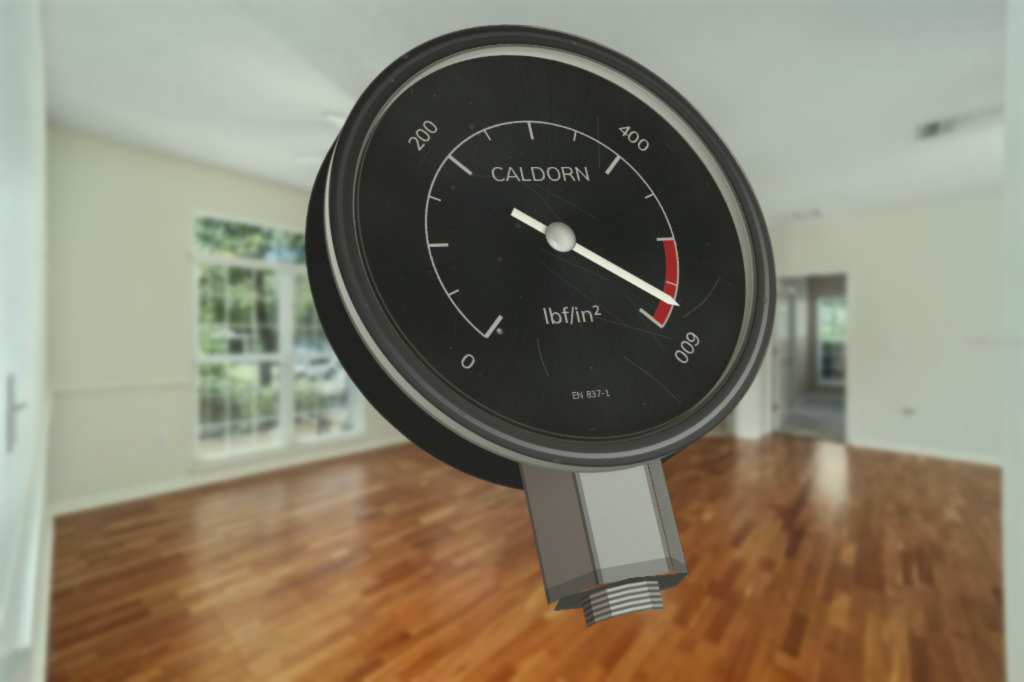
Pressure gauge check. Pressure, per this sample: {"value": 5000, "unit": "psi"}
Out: {"value": 575, "unit": "psi"}
